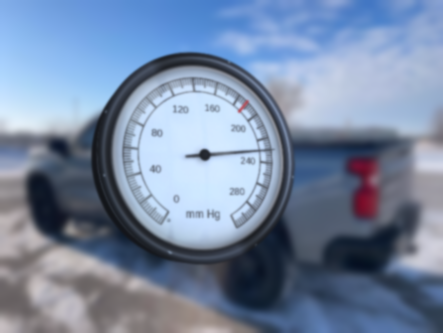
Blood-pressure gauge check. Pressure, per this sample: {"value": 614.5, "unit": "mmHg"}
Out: {"value": 230, "unit": "mmHg"}
